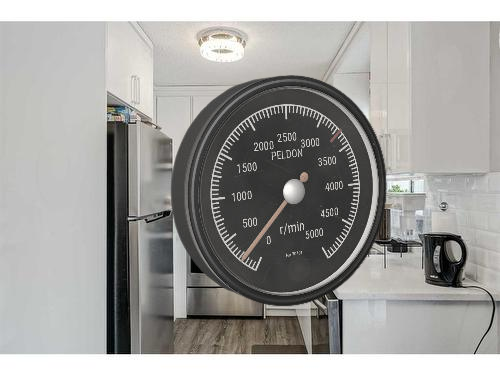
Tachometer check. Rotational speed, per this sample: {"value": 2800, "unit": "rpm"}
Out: {"value": 250, "unit": "rpm"}
